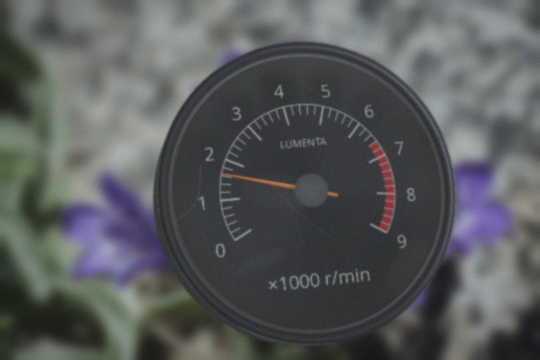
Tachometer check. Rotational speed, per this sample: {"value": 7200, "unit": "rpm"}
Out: {"value": 1600, "unit": "rpm"}
